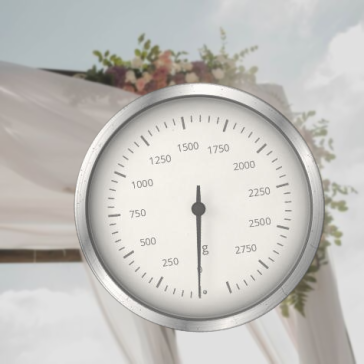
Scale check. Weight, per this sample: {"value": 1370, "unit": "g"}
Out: {"value": 0, "unit": "g"}
